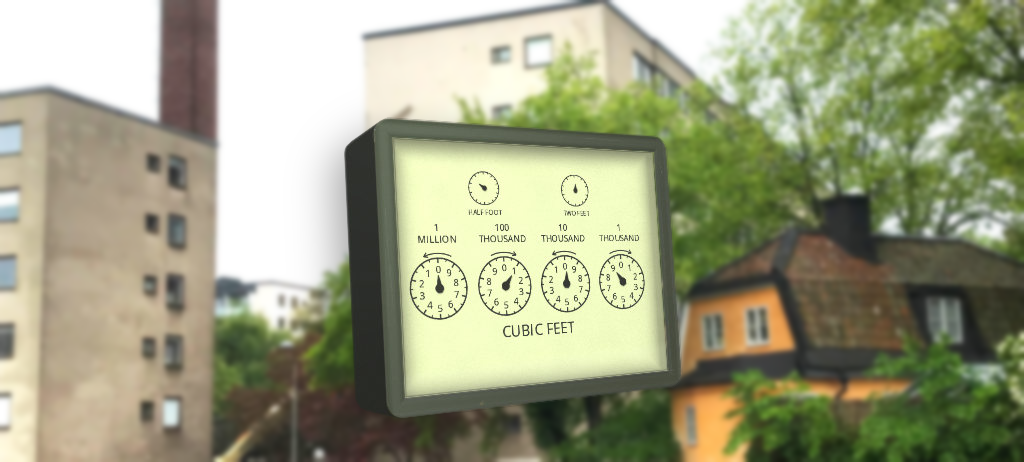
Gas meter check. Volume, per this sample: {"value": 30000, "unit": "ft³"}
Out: {"value": 9900, "unit": "ft³"}
